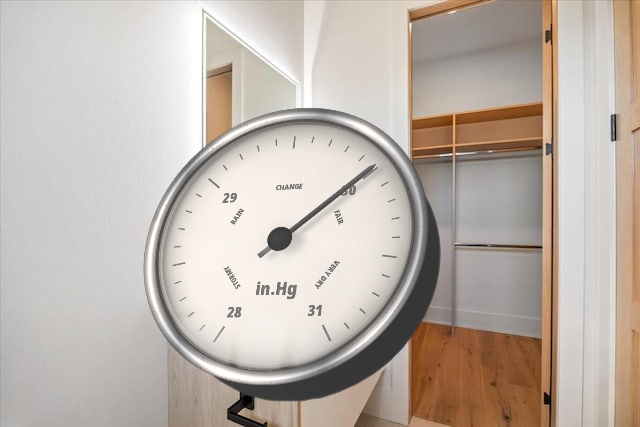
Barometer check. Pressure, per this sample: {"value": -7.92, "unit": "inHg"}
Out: {"value": 30, "unit": "inHg"}
